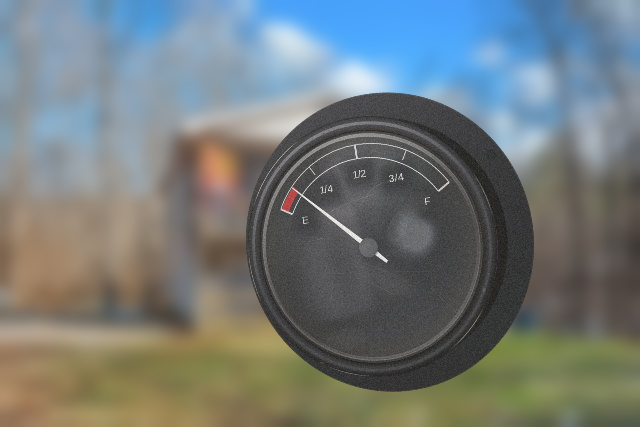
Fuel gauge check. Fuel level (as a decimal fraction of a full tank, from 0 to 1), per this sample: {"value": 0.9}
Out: {"value": 0.125}
